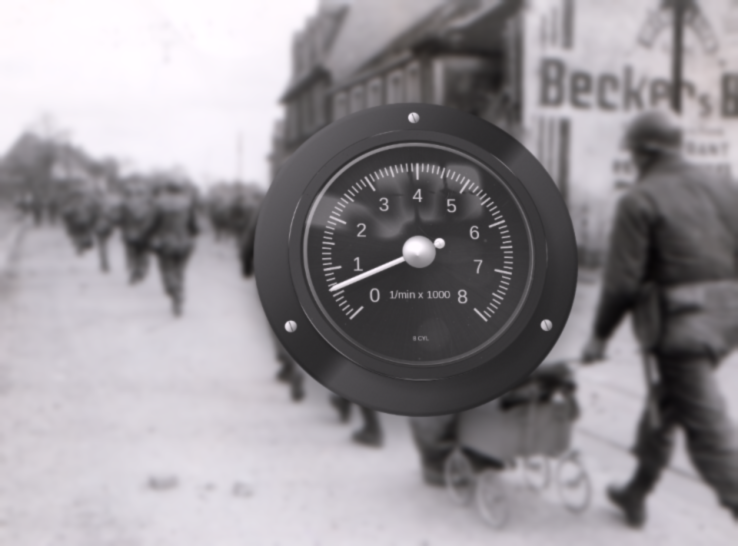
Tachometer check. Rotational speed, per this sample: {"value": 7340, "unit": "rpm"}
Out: {"value": 600, "unit": "rpm"}
